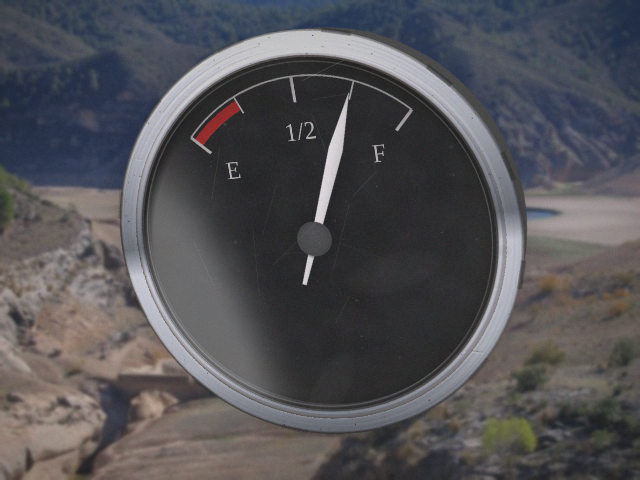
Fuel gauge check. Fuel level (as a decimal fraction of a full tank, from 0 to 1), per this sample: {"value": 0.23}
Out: {"value": 0.75}
